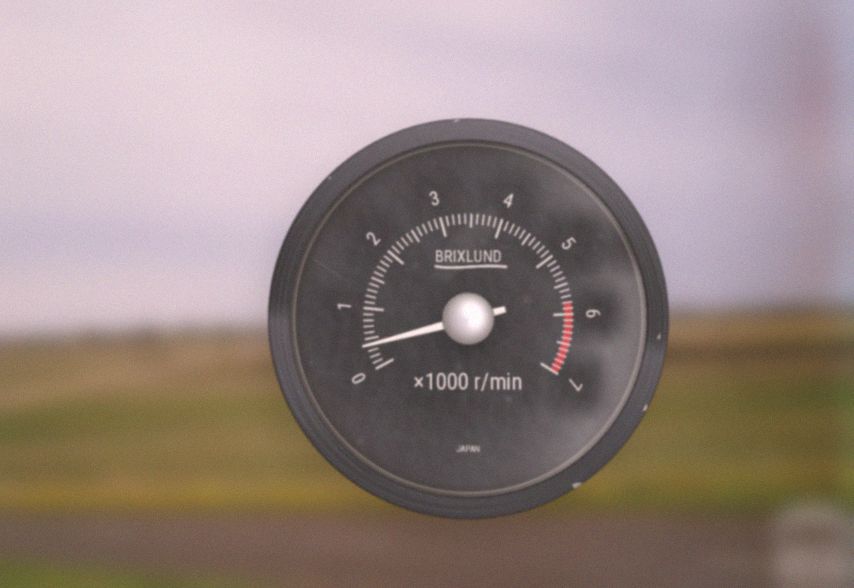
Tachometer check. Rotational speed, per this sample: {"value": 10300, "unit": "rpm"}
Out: {"value": 400, "unit": "rpm"}
